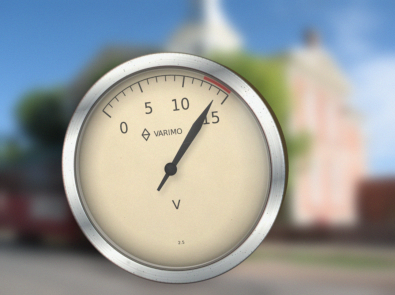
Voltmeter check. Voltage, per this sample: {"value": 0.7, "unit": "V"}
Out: {"value": 14, "unit": "V"}
